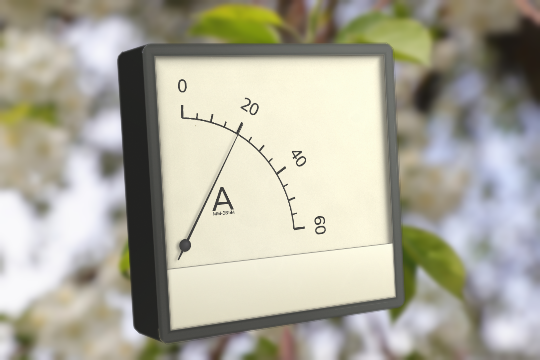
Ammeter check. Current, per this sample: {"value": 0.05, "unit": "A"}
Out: {"value": 20, "unit": "A"}
